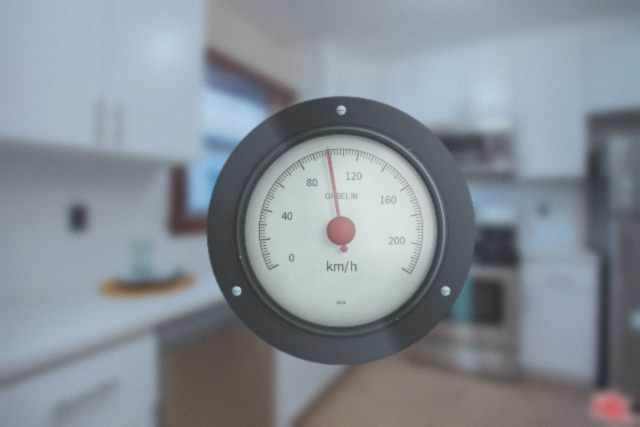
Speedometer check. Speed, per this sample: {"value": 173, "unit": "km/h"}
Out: {"value": 100, "unit": "km/h"}
